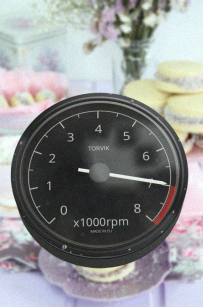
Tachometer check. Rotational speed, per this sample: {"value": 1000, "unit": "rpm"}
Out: {"value": 7000, "unit": "rpm"}
